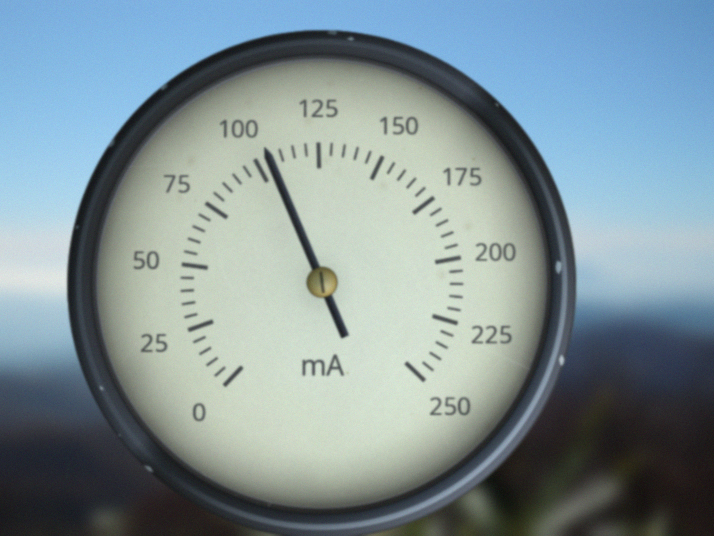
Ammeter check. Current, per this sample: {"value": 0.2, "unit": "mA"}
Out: {"value": 105, "unit": "mA"}
